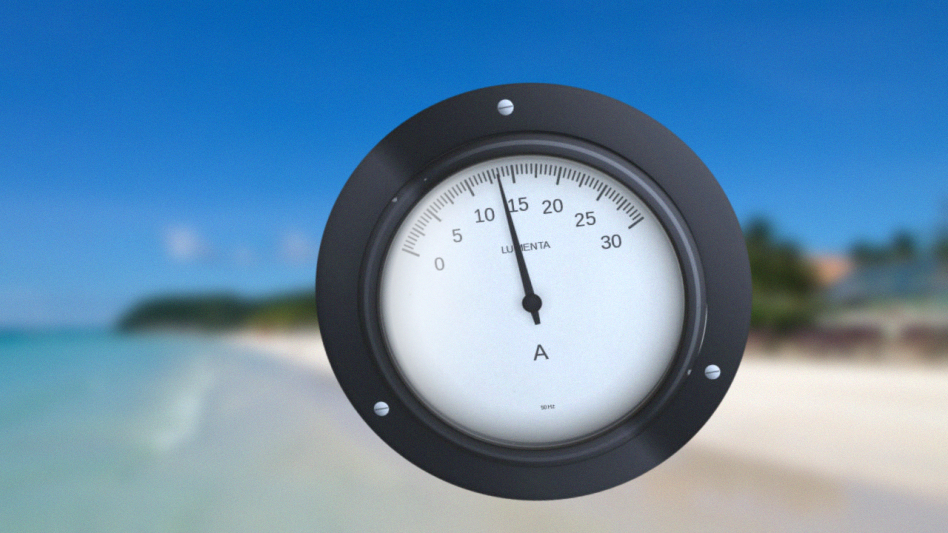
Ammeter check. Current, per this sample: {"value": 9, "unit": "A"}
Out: {"value": 13.5, "unit": "A"}
